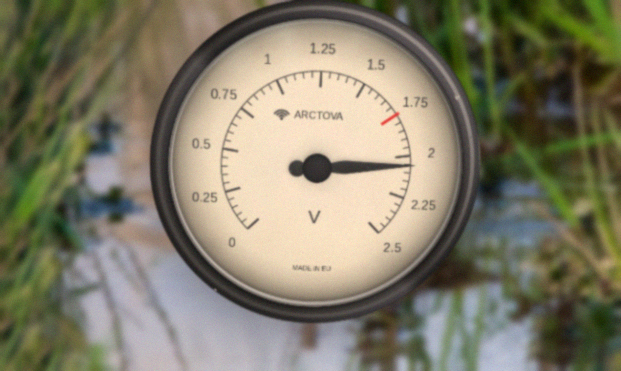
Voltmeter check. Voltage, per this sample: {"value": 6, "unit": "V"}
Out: {"value": 2.05, "unit": "V"}
